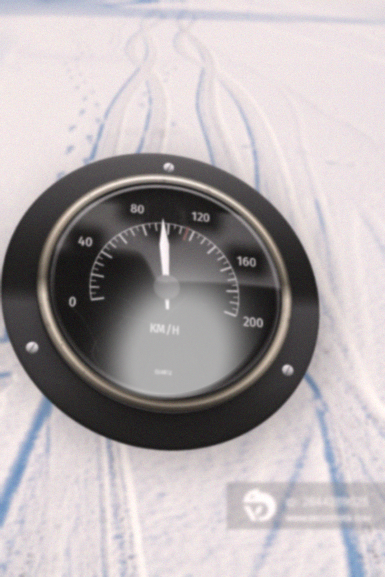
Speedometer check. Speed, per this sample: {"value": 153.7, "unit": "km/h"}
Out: {"value": 95, "unit": "km/h"}
